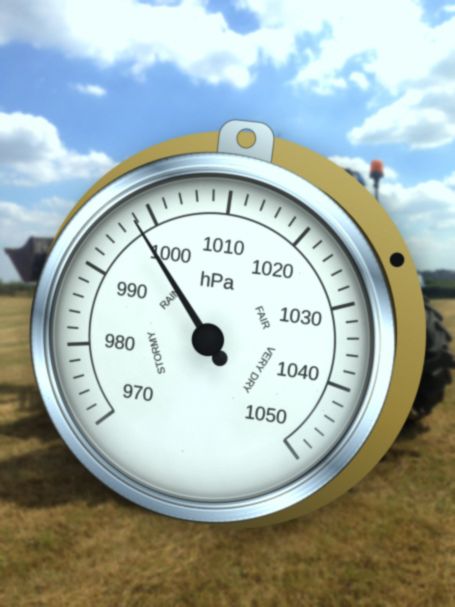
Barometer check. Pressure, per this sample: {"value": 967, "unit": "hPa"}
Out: {"value": 998, "unit": "hPa"}
